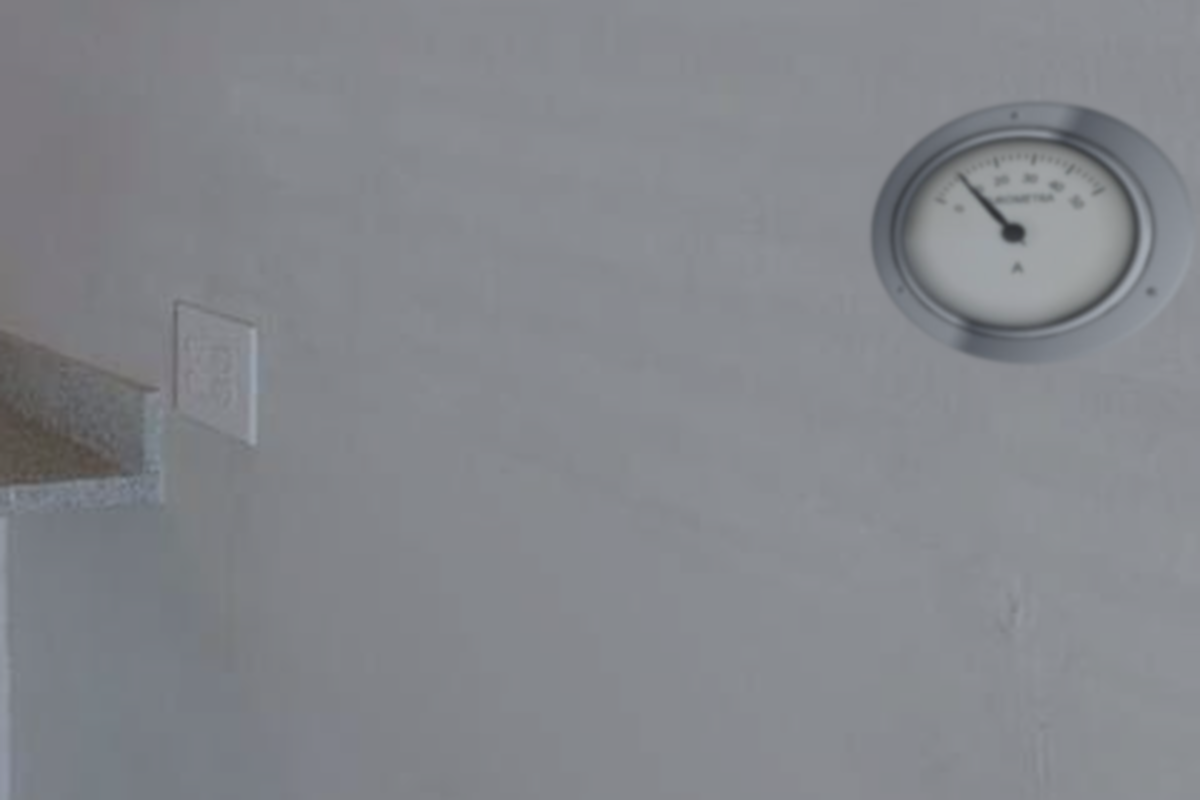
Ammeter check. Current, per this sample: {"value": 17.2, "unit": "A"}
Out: {"value": 10, "unit": "A"}
